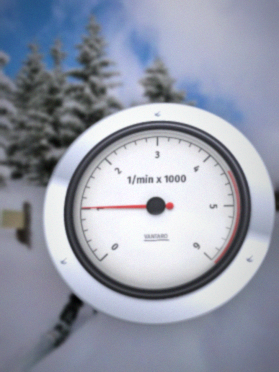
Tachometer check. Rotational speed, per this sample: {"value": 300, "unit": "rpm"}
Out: {"value": 1000, "unit": "rpm"}
